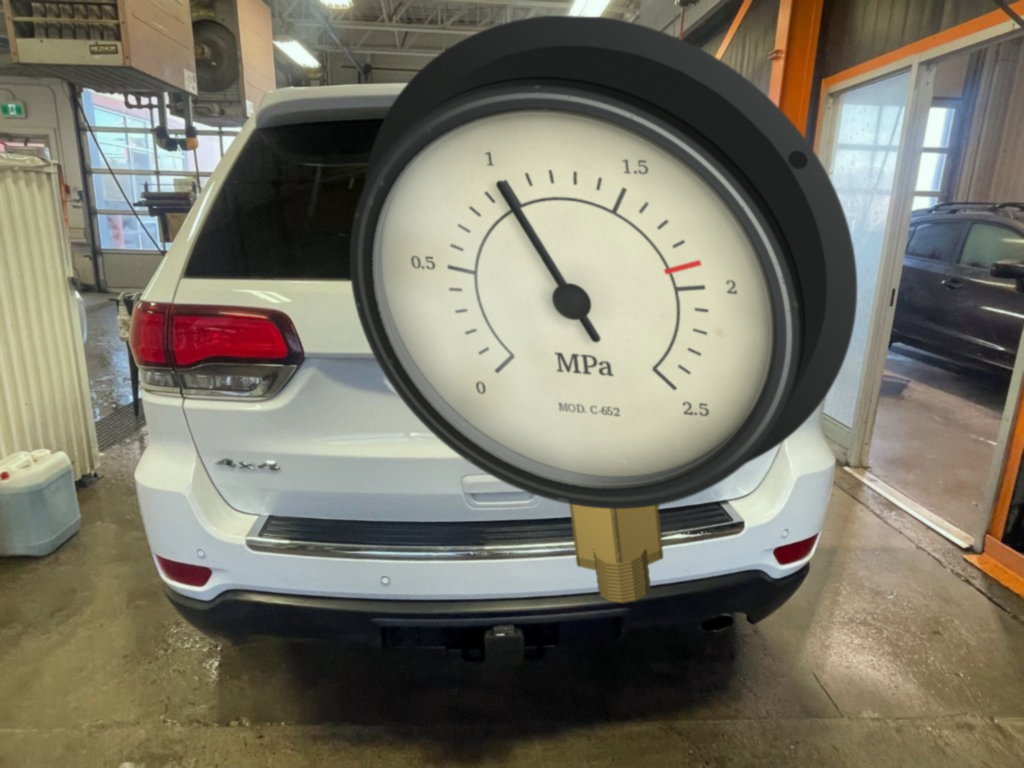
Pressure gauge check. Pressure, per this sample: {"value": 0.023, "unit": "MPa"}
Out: {"value": 1, "unit": "MPa"}
